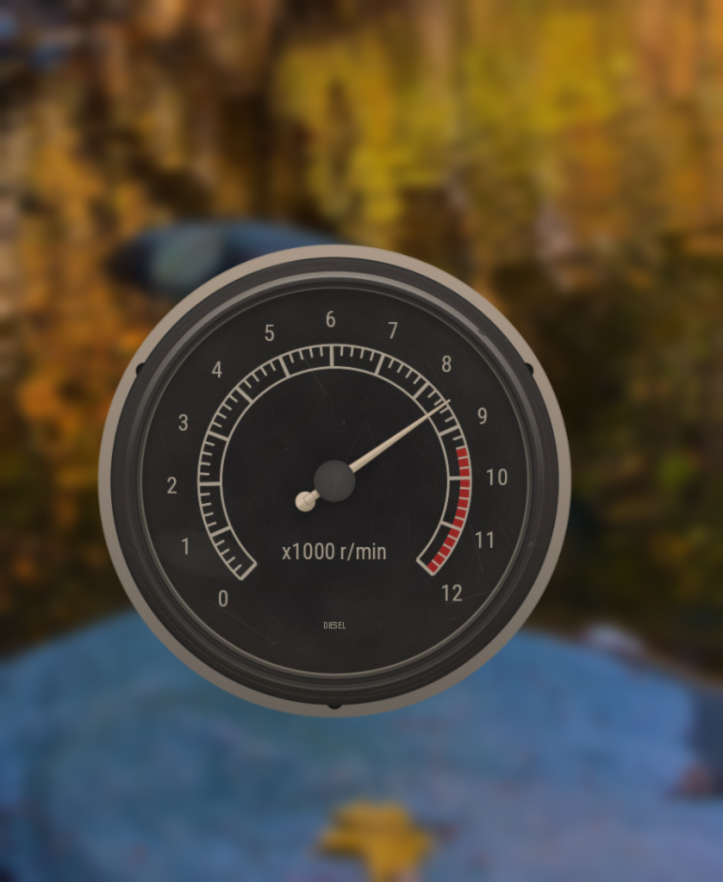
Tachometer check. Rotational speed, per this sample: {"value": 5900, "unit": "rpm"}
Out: {"value": 8500, "unit": "rpm"}
